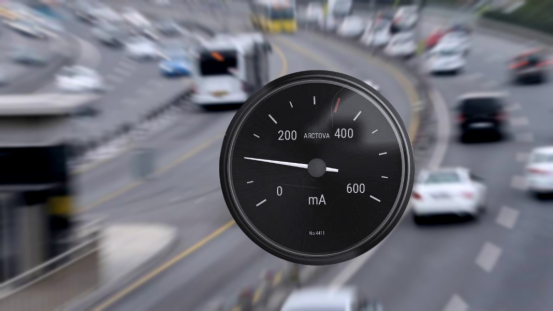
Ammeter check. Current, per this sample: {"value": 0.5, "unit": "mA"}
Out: {"value": 100, "unit": "mA"}
